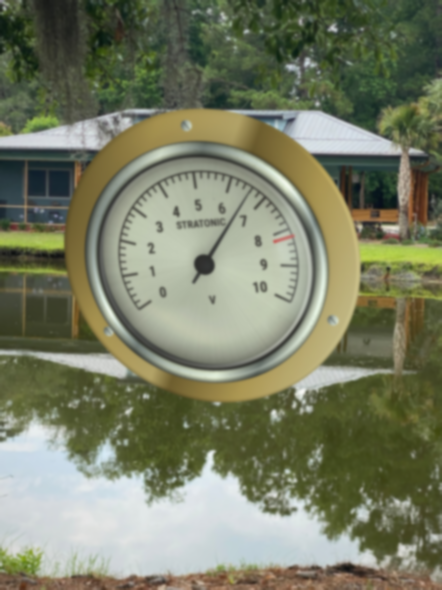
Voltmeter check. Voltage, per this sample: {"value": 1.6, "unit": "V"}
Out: {"value": 6.6, "unit": "V"}
